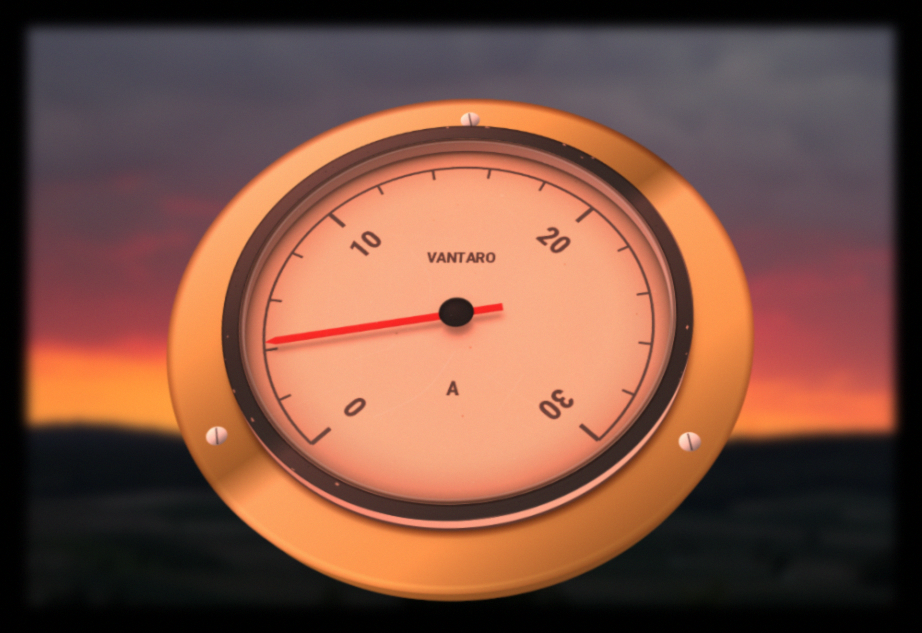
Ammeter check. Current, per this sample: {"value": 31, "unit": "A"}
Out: {"value": 4, "unit": "A"}
